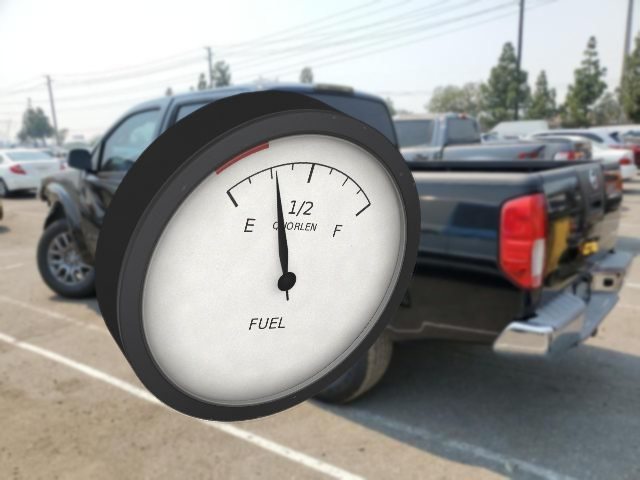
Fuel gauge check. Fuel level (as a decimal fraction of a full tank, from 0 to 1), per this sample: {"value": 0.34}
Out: {"value": 0.25}
